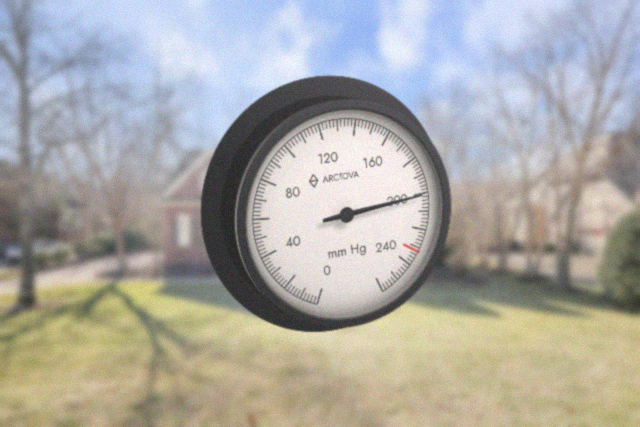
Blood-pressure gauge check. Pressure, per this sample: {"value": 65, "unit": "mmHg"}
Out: {"value": 200, "unit": "mmHg"}
